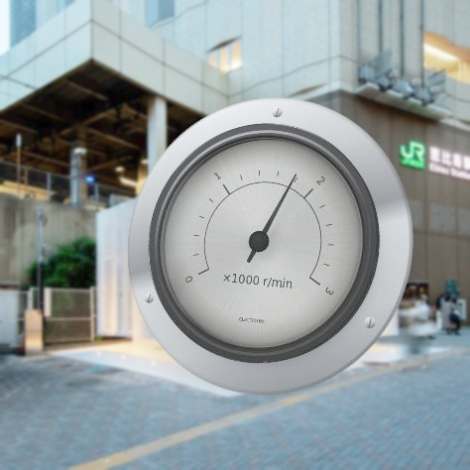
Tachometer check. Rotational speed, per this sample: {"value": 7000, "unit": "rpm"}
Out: {"value": 1800, "unit": "rpm"}
